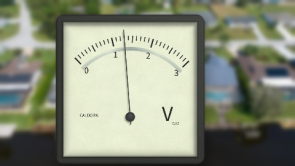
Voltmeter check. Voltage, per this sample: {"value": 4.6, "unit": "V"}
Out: {"value": 1.3, "unit": "V"}
